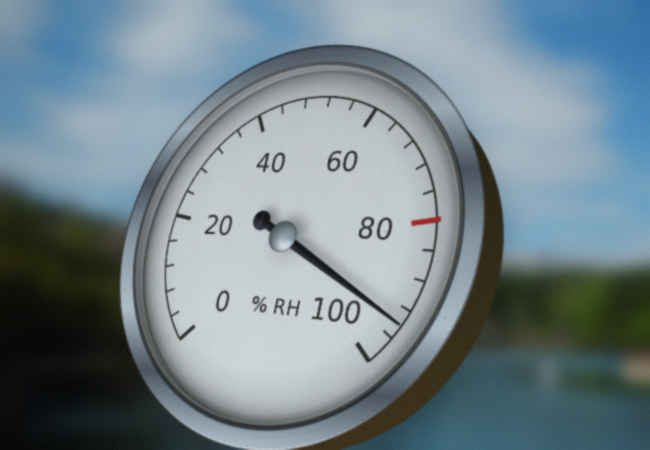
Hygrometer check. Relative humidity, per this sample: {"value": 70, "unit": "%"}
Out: {"value": 94, "unit": "%"}
